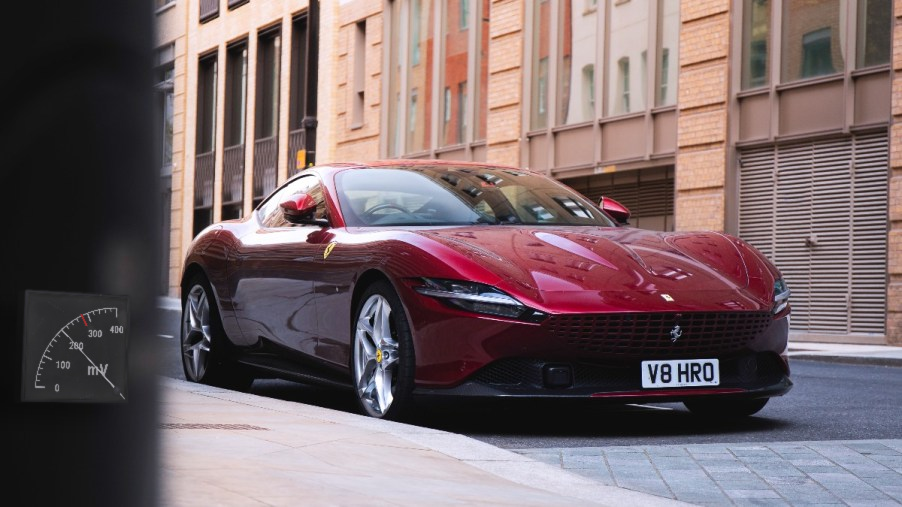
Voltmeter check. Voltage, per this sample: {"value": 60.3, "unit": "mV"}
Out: {"value": 200, "unit": "mV"}
